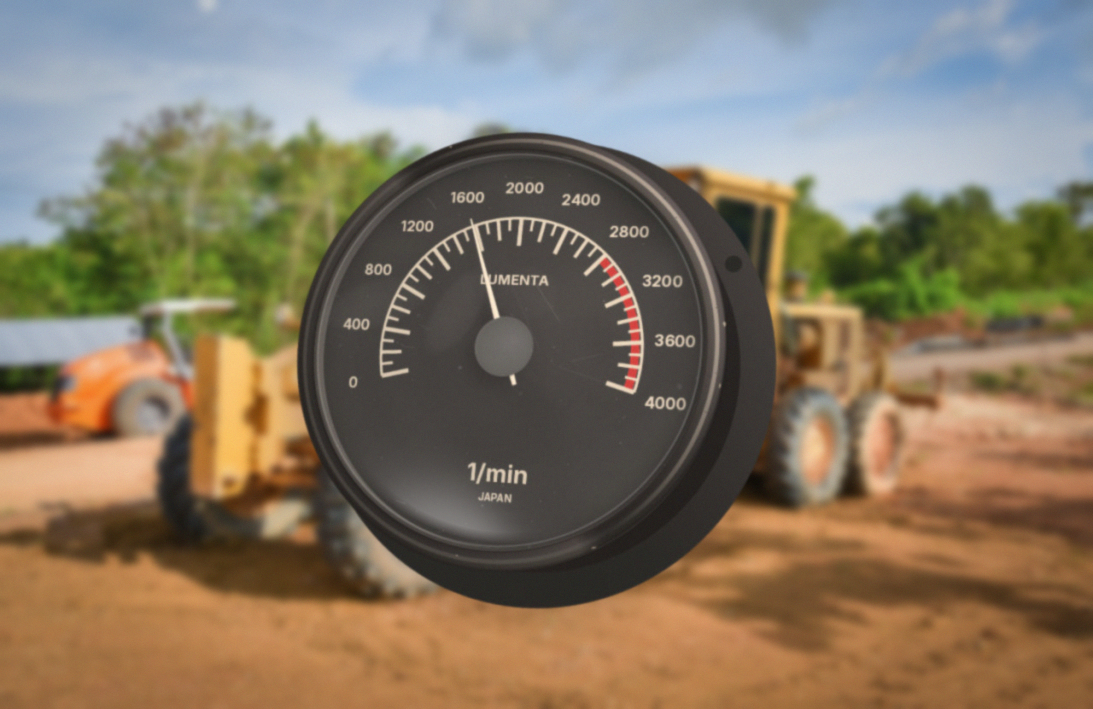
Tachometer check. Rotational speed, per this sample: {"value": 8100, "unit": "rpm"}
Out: {"value": 1600, "unit": "rpm"}
